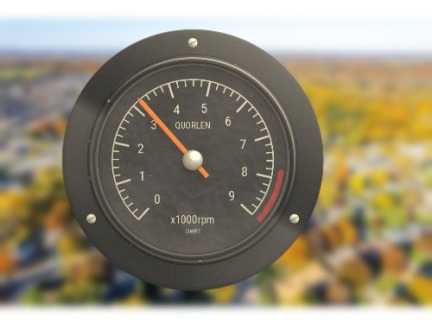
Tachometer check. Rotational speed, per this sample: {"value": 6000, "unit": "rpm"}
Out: {"value": 3200, "unit": "rpm"}
